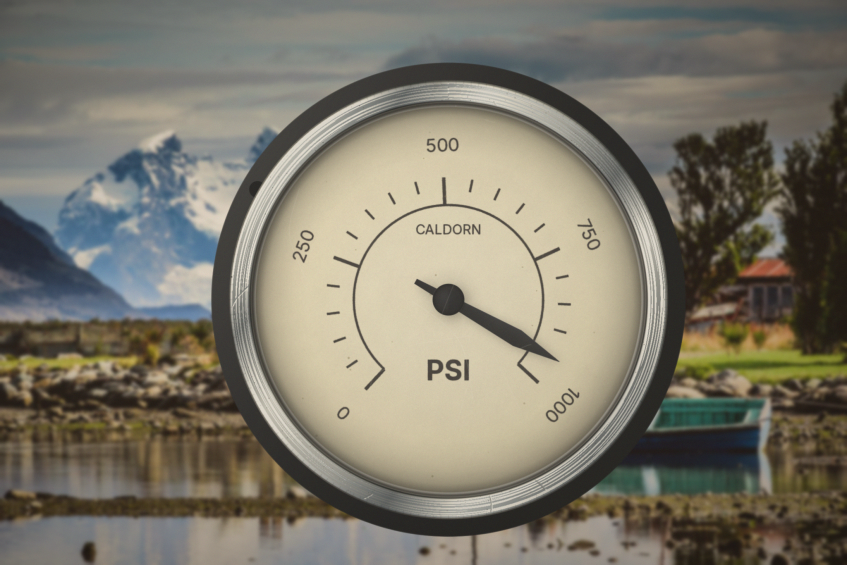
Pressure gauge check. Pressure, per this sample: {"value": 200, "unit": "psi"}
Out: {"value": 950, "unit": "psi"}
